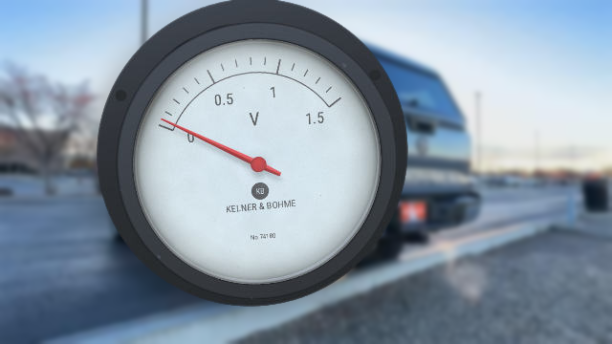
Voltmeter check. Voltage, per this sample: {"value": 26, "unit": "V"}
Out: {"value": 0.05, "unit": "V"}
